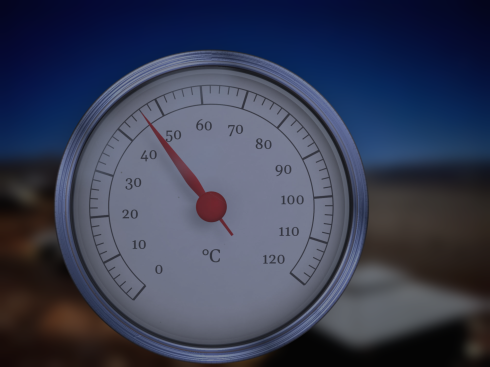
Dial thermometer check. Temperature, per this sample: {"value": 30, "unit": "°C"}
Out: {"value": 46, "unit": "°C"}
